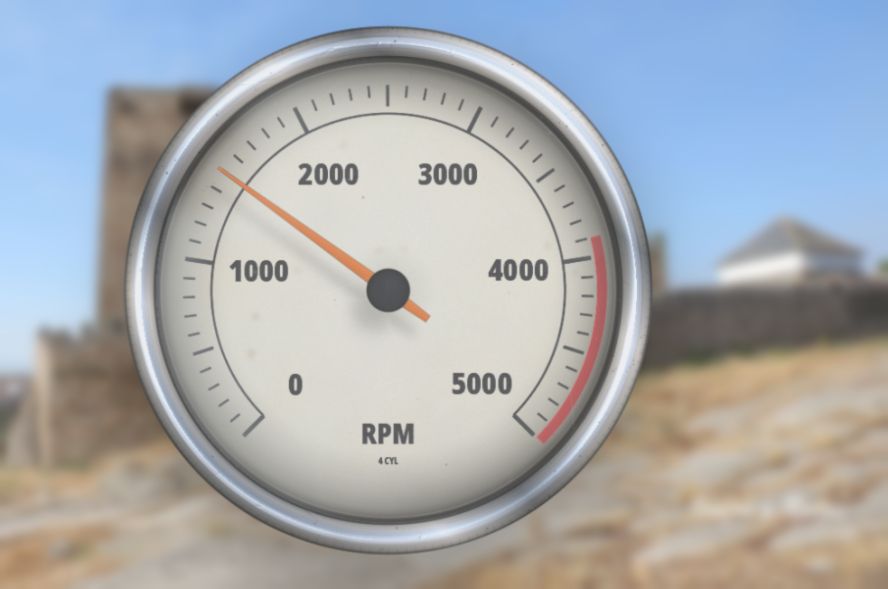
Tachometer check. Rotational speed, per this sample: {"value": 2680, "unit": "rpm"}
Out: {"value": 1500, "unit": "rpm"}
